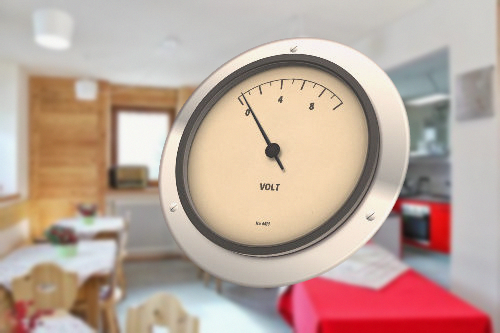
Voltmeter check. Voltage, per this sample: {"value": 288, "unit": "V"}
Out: {"value": 0.5, "unit": "V"}
